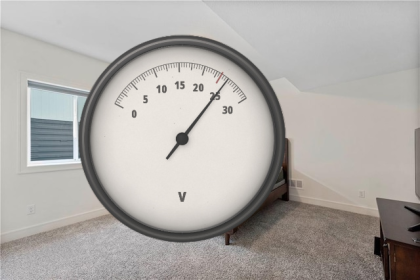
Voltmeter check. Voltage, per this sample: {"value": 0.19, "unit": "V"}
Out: {"value": 25, "unit": "V"}
